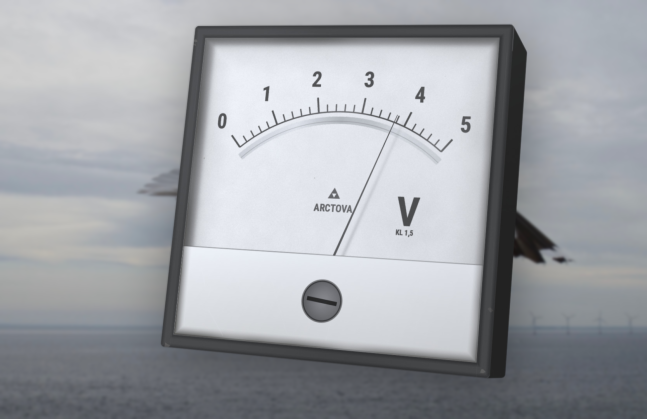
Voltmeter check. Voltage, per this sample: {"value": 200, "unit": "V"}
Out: {"value": 3.8, "unit": "V"}
